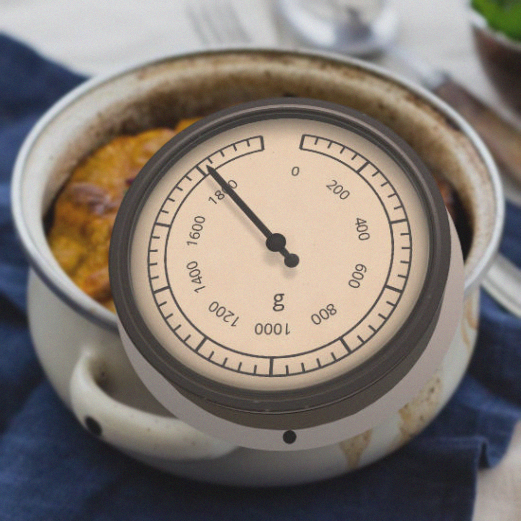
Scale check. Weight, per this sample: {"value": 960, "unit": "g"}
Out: {"value": 1820, "unit": "g"}
